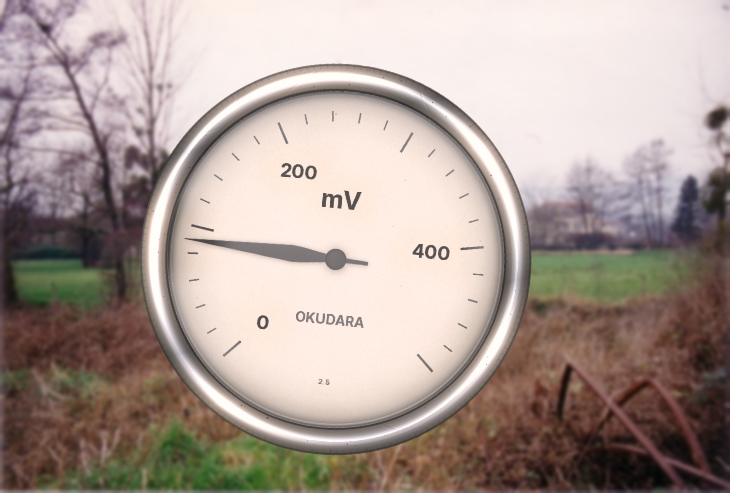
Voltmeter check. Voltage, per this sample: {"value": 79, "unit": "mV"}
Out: {"value": 90, "unit": "mV"}
